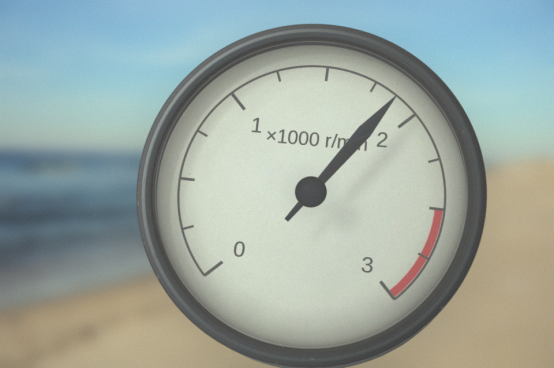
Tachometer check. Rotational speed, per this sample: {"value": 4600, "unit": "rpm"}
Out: {"value": 1875, "unit": "rpm"}
